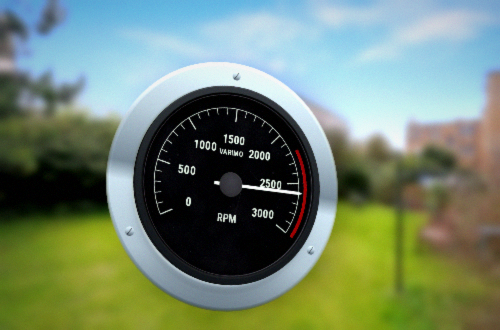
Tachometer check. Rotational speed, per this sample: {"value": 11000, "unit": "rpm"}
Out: {"value": 2600, "unit": "rpm"}
